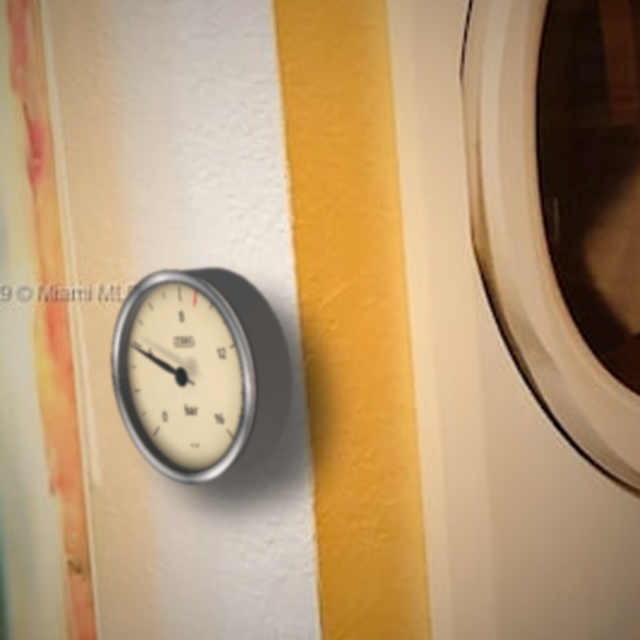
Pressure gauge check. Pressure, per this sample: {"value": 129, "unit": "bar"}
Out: {"value": 4, "unit": "bar"}
